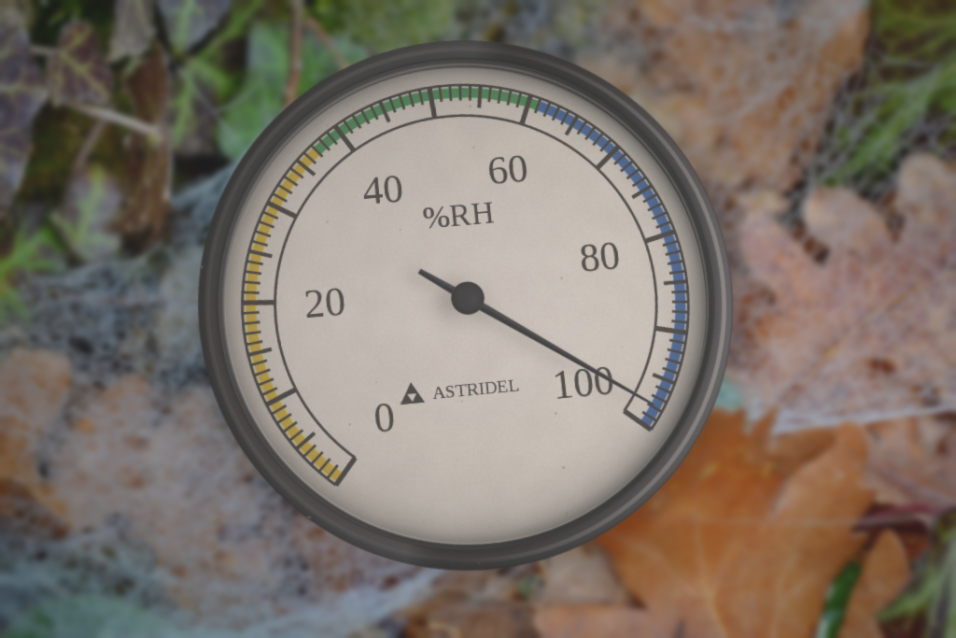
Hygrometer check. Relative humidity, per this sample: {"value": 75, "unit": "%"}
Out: {"value": 98, "unit": "%"}
